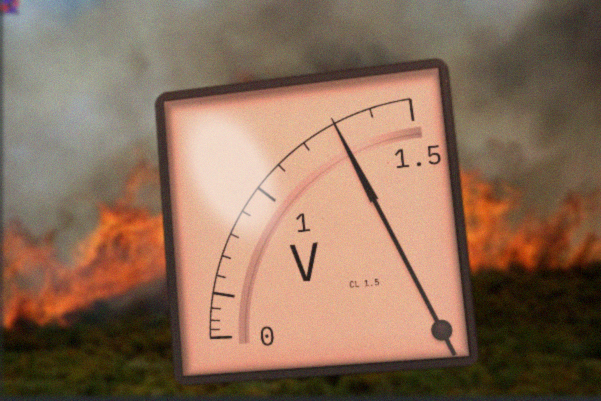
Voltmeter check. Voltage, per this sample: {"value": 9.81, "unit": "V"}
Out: {"value": 1.3, "unit": "V"}
